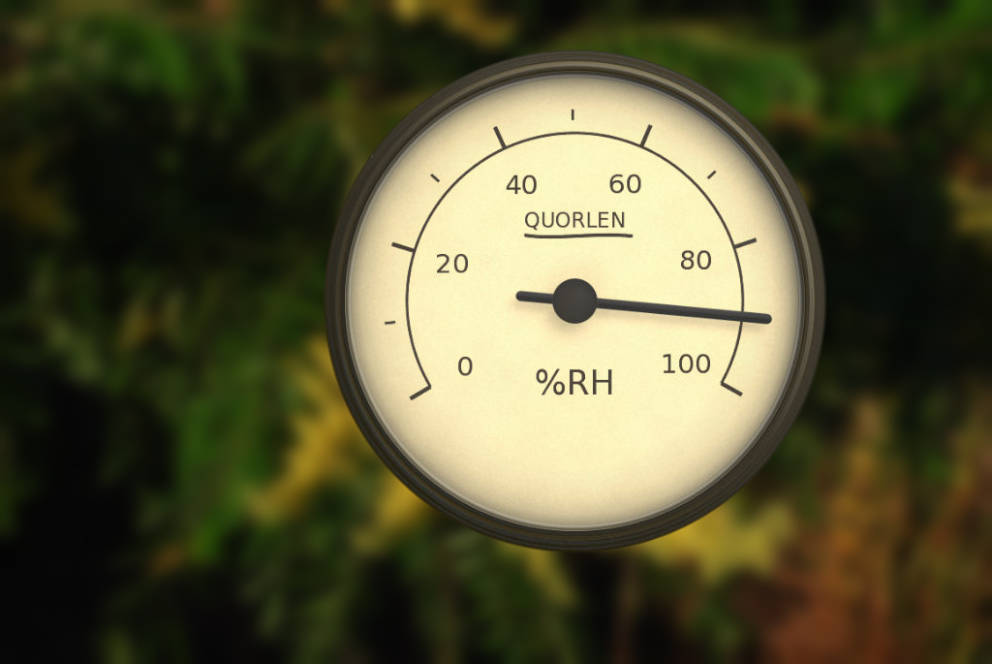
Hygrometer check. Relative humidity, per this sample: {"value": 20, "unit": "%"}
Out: {"value": 90, "unit": "%"}
